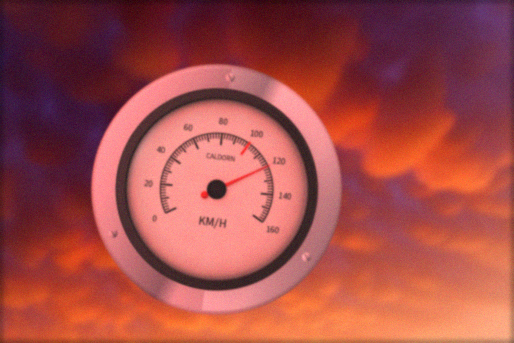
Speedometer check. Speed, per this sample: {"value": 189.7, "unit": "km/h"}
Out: {"value": 120, "unit": "km/h"}
